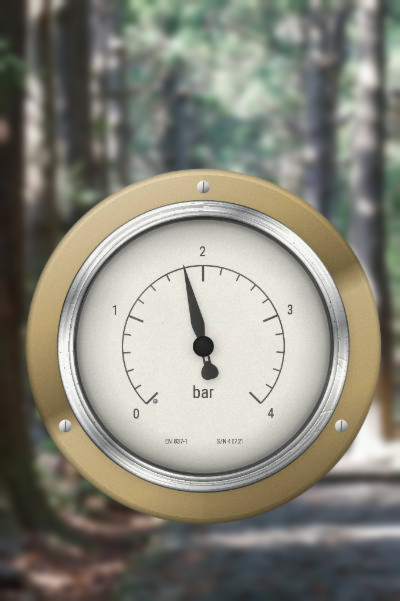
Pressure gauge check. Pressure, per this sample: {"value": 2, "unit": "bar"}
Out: {"value": 1.8, "unit": "bar"}
